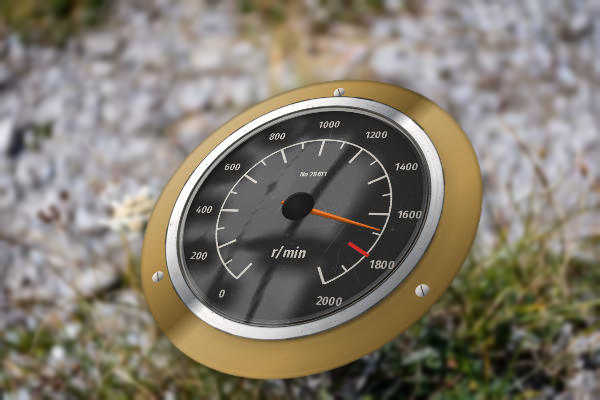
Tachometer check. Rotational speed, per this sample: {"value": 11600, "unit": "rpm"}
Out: {"value": 1700, "unit": "rpm"}
